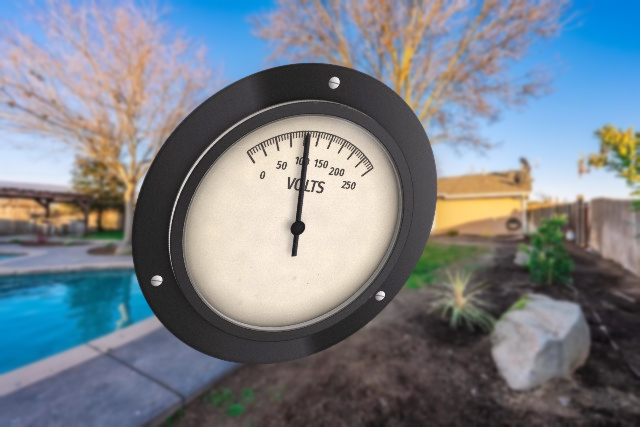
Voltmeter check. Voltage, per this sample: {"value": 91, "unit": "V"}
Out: {"value": 100, "unit": "V"}
